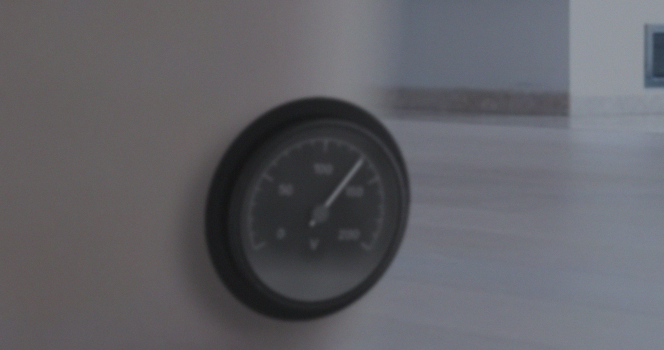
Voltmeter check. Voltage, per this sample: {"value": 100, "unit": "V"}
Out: {"value": 130, "unit": "V"}
